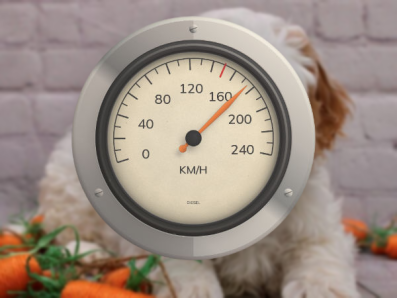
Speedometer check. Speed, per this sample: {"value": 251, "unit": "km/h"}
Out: {"value": 175, "unit": "km/h"}
